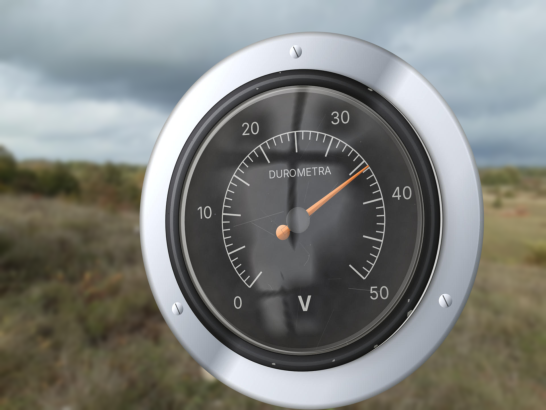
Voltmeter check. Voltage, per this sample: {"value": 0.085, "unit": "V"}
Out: {"value": 36, "unit": "V"}
